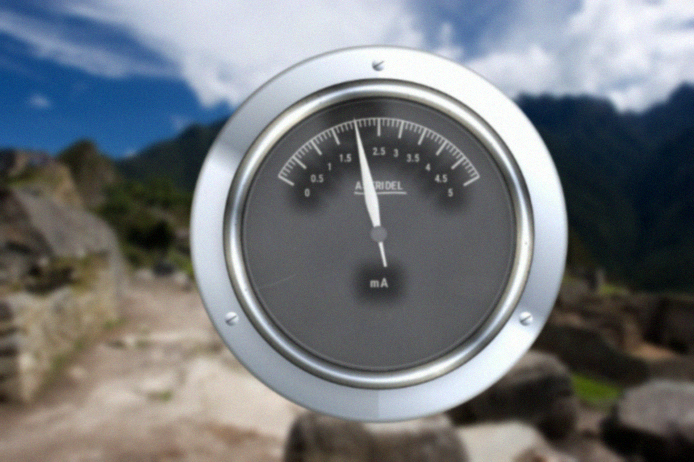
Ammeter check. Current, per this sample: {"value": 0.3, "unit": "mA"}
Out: {"value": 2, "unit": "mA"}
